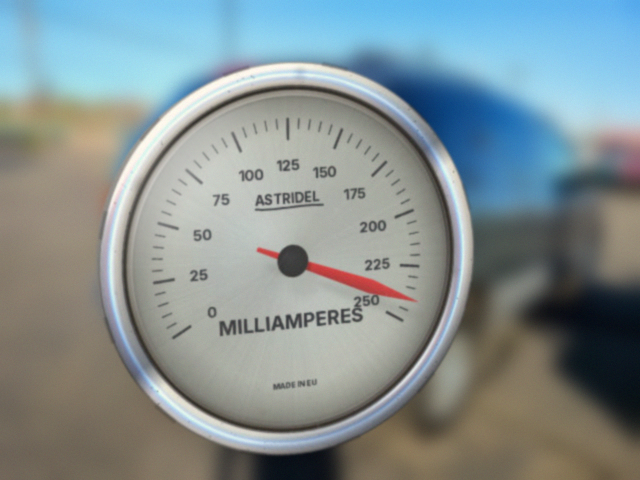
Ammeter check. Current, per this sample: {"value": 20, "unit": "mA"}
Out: {"value": 240, "unit": "mA"}
